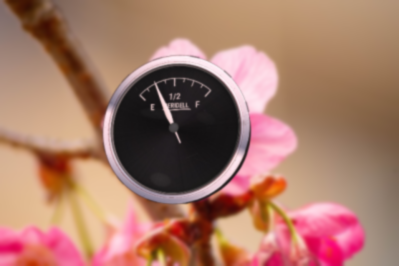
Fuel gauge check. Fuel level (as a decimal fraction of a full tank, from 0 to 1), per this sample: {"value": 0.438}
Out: {"value": 0.25}
